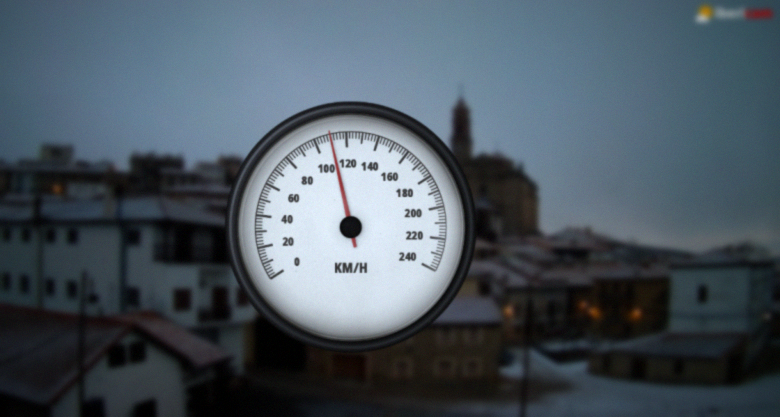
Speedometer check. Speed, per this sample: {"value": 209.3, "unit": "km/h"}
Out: {"value": 110, "unit": "km/h"}
